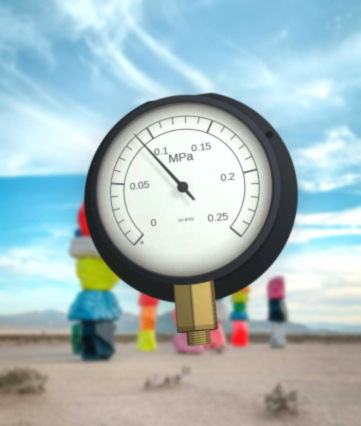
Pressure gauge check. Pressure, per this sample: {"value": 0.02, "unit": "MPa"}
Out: {"value": 0.09, "unit": "MPa"}
